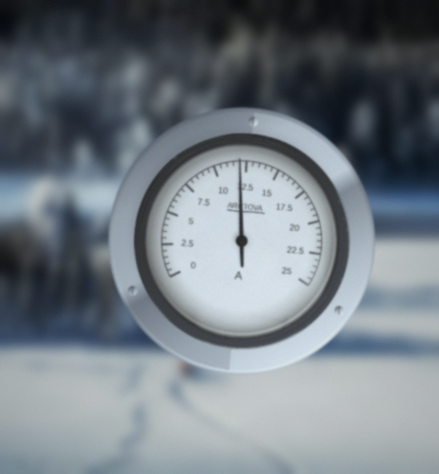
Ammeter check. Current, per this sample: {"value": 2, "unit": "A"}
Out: {"value": 12, "unit": "A"}
